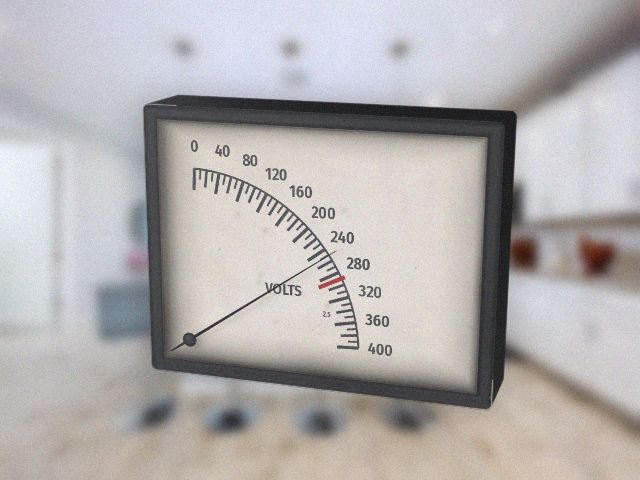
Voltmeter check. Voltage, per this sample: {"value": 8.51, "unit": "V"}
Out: {"value": 250, "unit": "V"}
